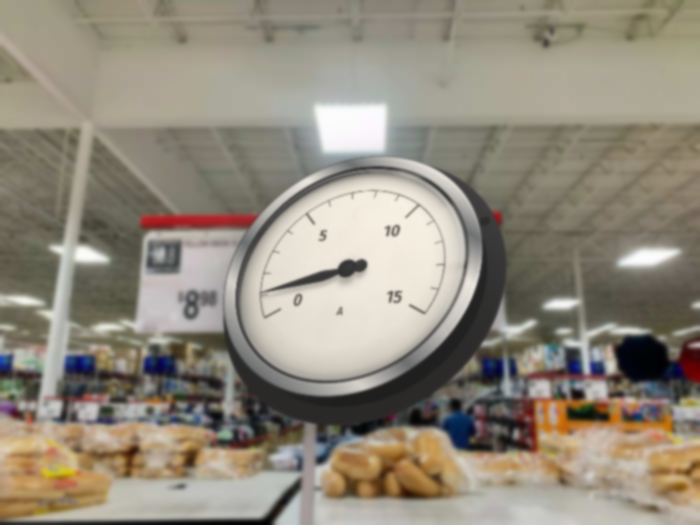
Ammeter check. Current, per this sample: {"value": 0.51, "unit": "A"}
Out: {"value": 1, "unit": "A"}
